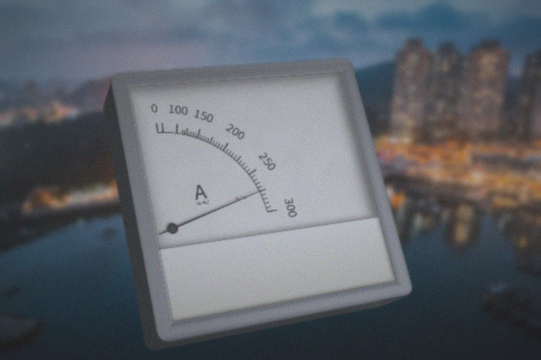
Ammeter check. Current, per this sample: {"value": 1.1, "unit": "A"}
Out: {"value": 275, "unit": "A"}
